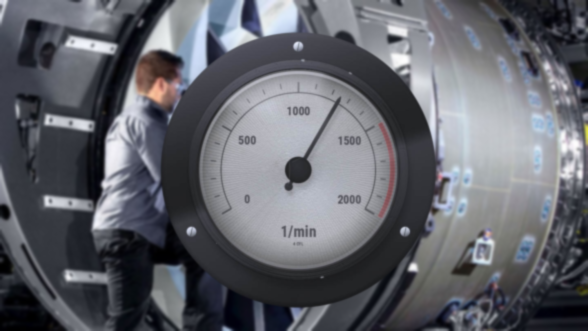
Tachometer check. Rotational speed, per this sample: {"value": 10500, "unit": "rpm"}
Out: {"value": 1250, "unit": "rpm"}
